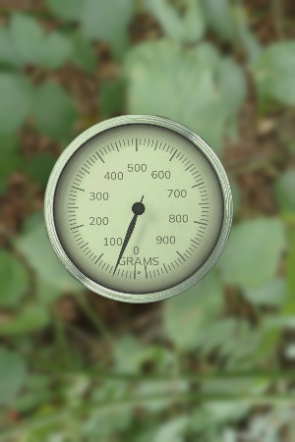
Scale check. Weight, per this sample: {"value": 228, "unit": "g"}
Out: {"value": 50, "unit": "g"}
